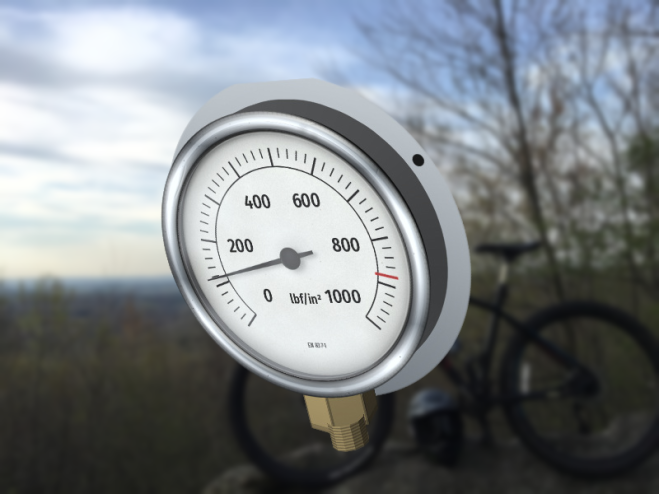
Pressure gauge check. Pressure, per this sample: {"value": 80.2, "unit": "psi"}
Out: {"value": 120, "unit": "psi"}
